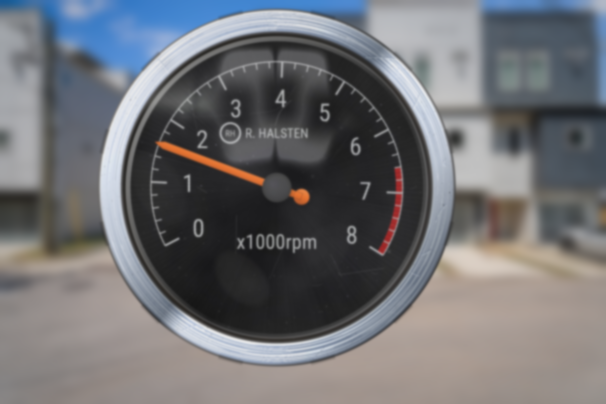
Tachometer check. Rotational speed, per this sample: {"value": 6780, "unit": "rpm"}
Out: {"value": 1600, "unit": "rpm"}
